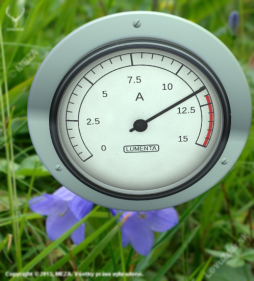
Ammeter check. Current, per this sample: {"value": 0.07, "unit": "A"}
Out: {"value": 11.5, "unit": "A"}
